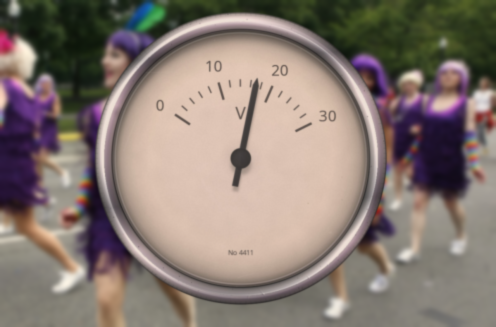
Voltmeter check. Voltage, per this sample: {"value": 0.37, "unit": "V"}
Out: {"value": 17, "unit": "V"}
